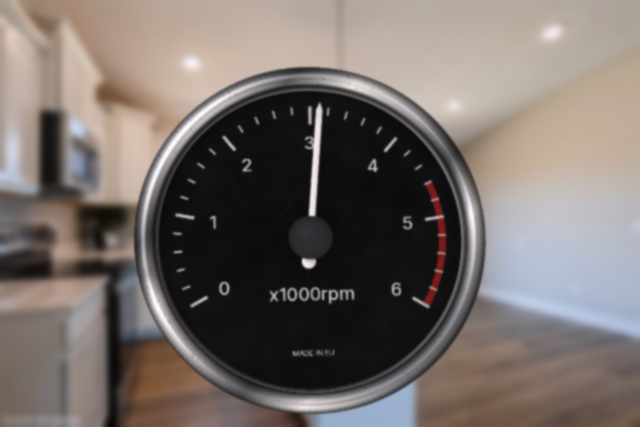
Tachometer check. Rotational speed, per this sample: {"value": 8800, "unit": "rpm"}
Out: {"value": 3100, "unit": "rpm"}
